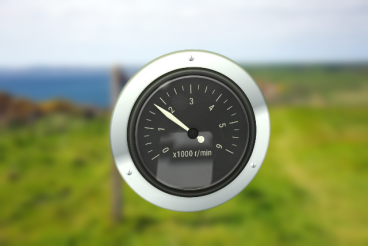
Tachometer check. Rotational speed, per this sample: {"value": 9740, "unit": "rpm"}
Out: {"value": 1750, "unit": "rpm"}
